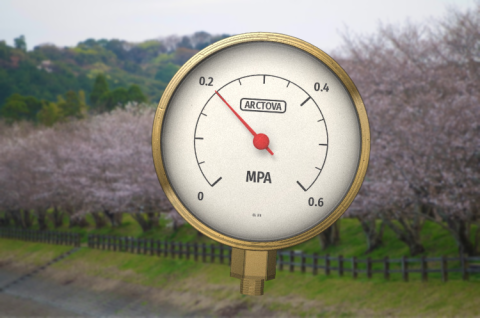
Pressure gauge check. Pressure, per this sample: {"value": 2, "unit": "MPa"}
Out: {"value": 0.2, "unit": "MPa"}
